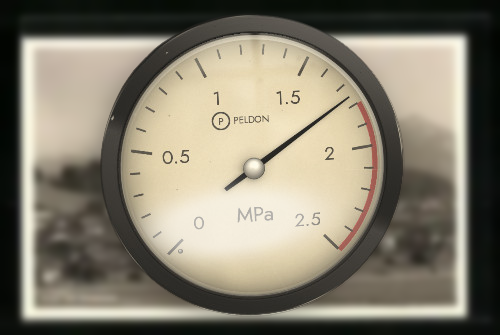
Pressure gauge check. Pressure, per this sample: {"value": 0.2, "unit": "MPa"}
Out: {"value": 1.75, "unit": "MPa"}
